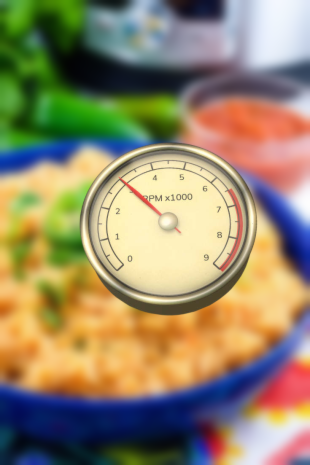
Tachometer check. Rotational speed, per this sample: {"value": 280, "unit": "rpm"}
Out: {"value": 3000, "unit": "rpm"}
